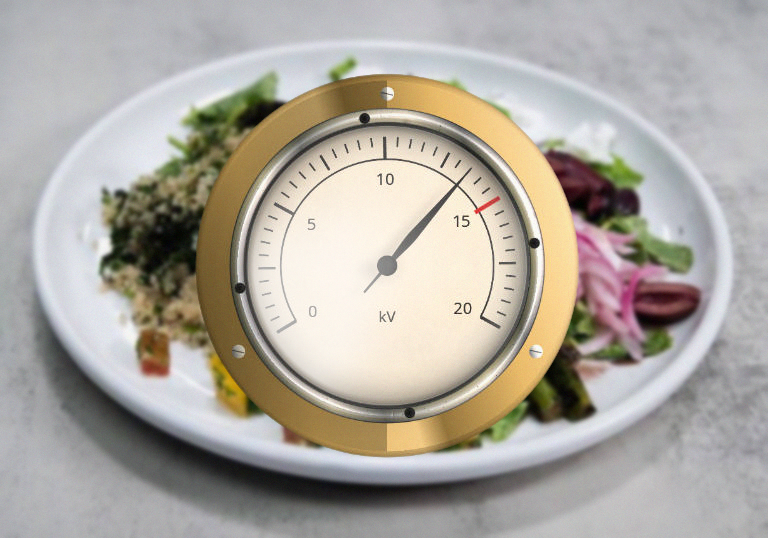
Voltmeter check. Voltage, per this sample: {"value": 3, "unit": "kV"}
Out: {"value": 13.5, "unit": "kV"}
